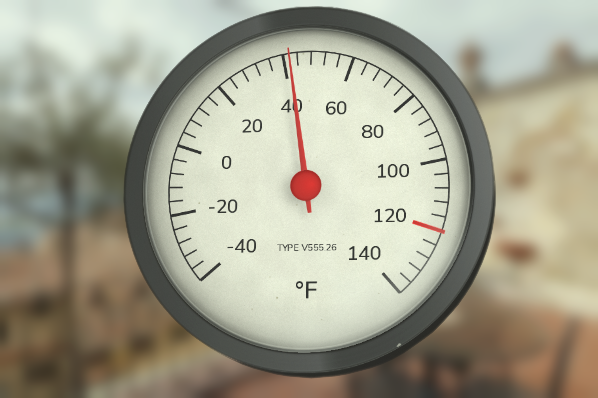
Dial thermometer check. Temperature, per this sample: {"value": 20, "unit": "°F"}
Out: {"value": 42, "unit": "°F"}
